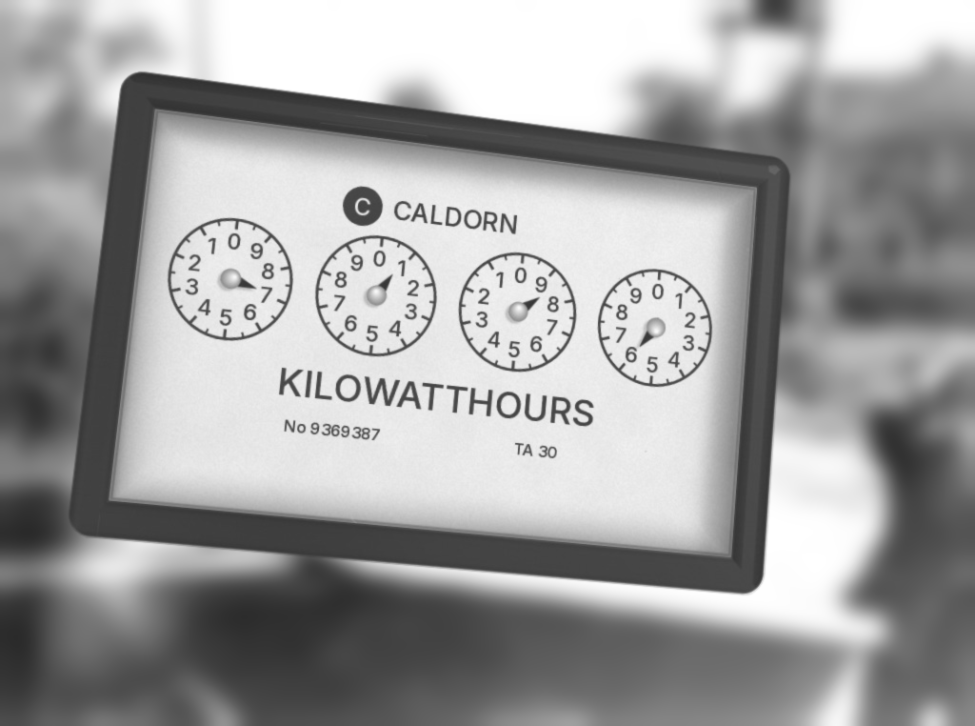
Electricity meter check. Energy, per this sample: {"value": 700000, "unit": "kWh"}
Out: {"value": 7086, "unit": "kWh"}
